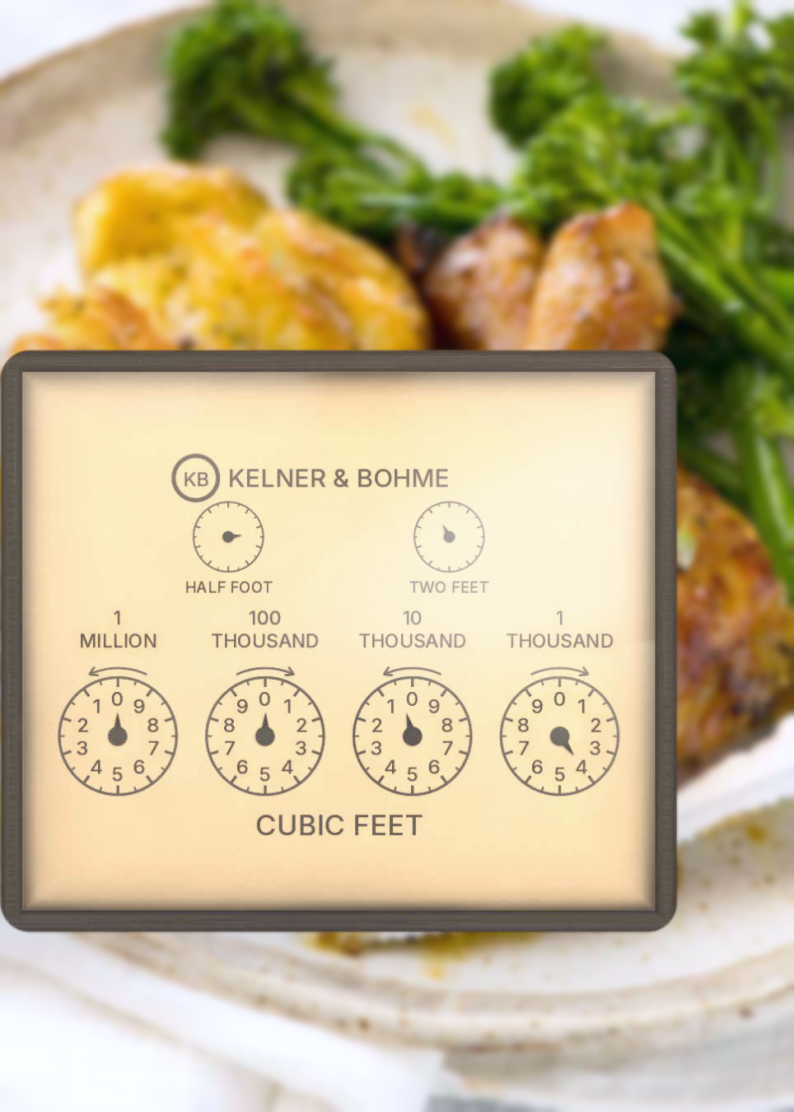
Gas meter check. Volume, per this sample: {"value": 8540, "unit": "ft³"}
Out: {"value": 400, "unit": "ft³"}
